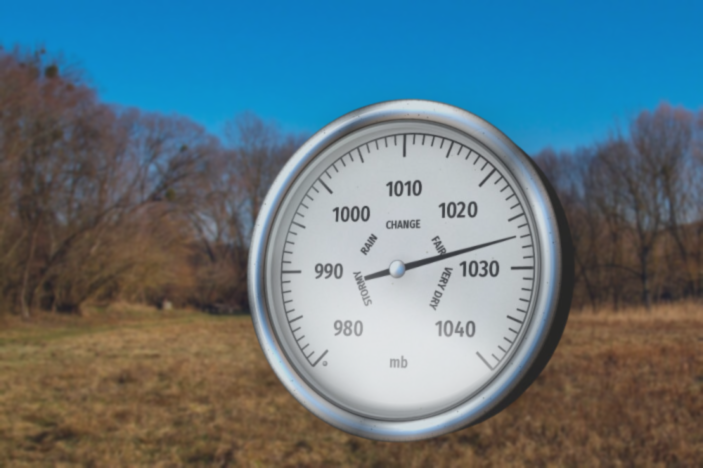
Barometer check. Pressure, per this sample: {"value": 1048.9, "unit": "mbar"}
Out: {"value": 1027, "unit": "mbar"}
